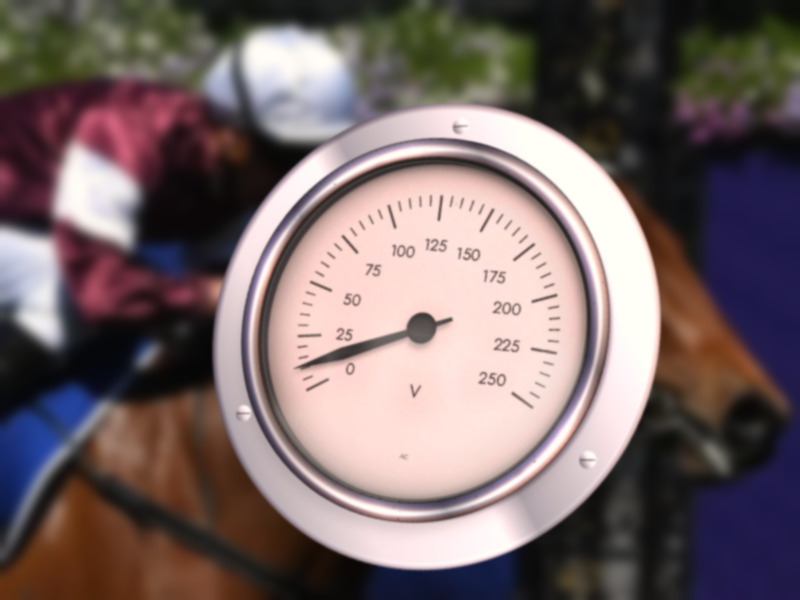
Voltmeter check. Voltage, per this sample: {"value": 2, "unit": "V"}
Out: {"value": 10, "unit": "V"}
